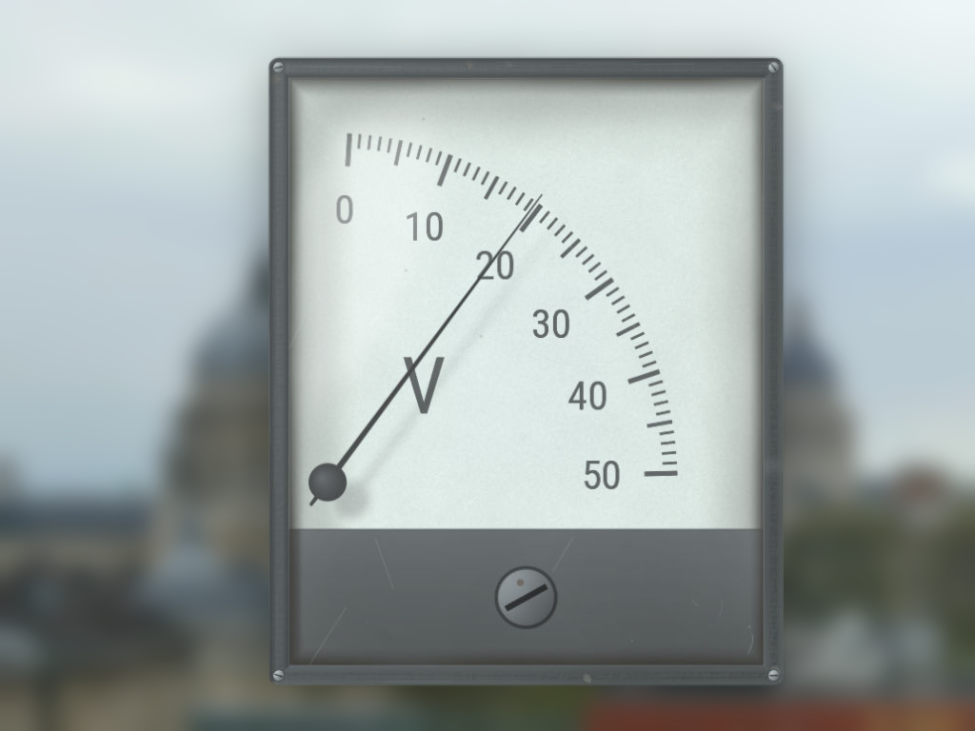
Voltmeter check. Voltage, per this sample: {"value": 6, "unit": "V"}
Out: {"value": 19.5, "unit": "V"}
